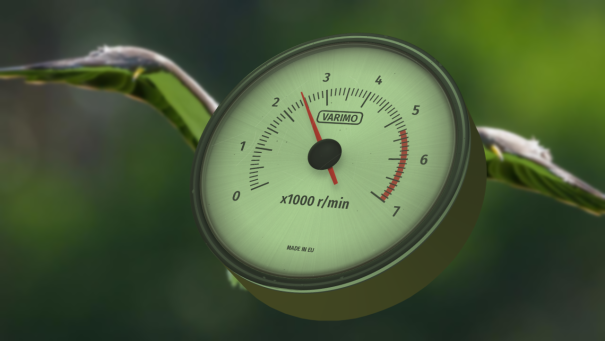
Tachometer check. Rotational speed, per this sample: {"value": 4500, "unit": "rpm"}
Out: {"value": 2500, "unit": "rpm"}
